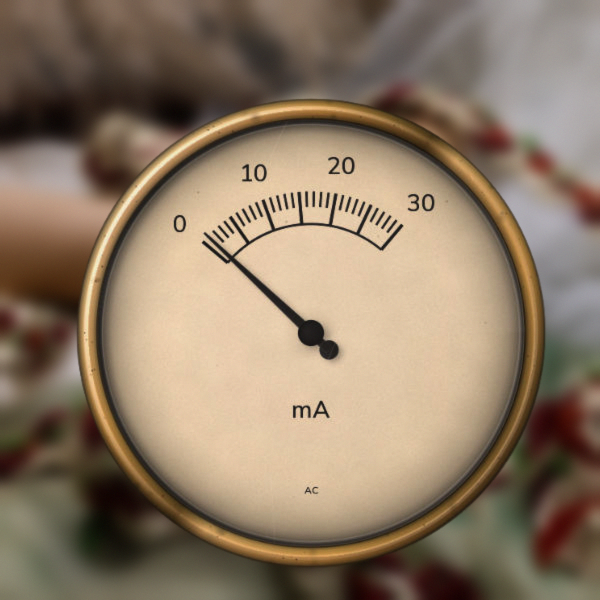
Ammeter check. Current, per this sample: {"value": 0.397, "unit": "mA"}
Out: {"value": 1, "unit": "mA"}
